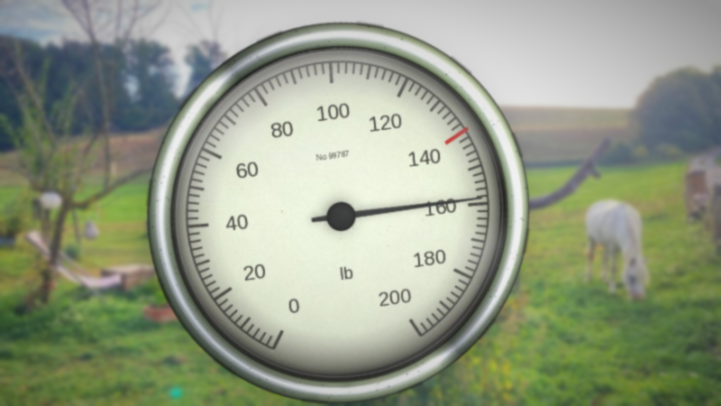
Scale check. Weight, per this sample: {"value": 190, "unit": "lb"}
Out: {"value": 158, "unit": "lb"}
